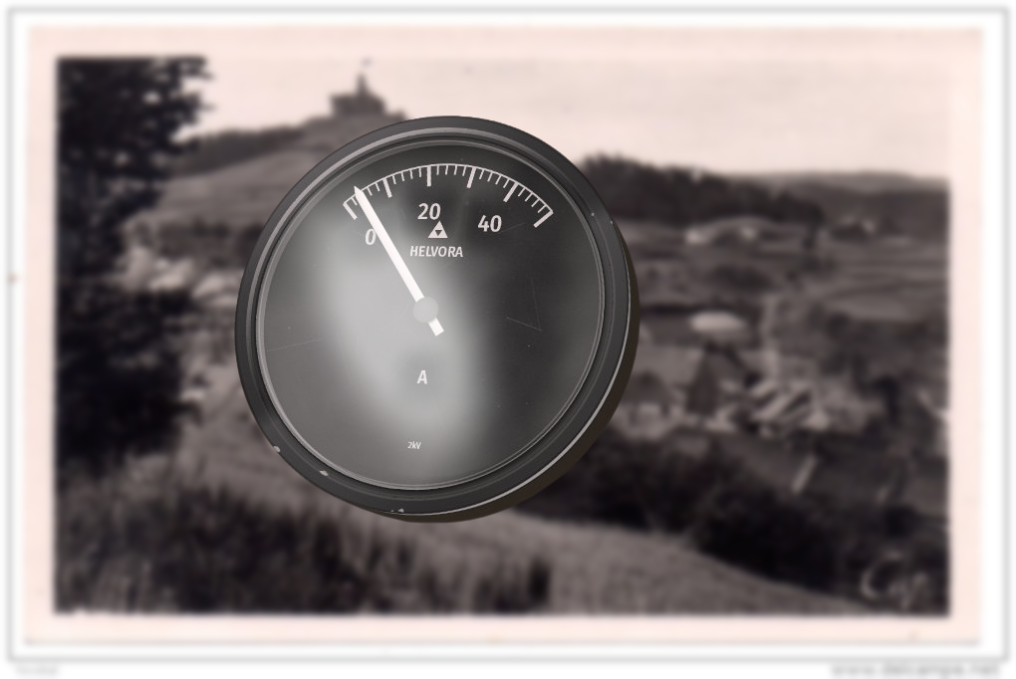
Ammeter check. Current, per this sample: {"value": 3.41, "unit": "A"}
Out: {"value": 4, "unit": "A"}
